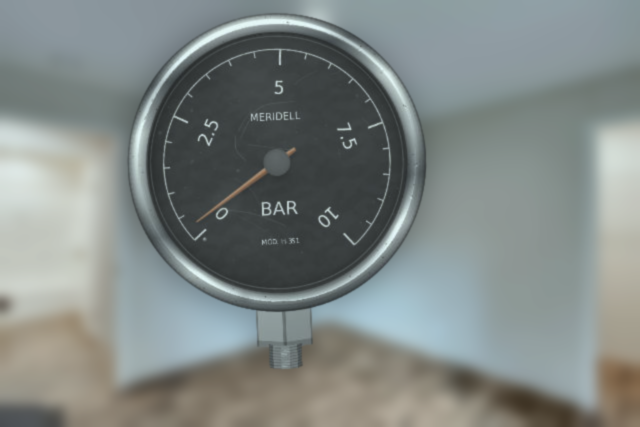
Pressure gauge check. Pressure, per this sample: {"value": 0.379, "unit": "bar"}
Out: {"value": 0.25, "unit": "bar"}
